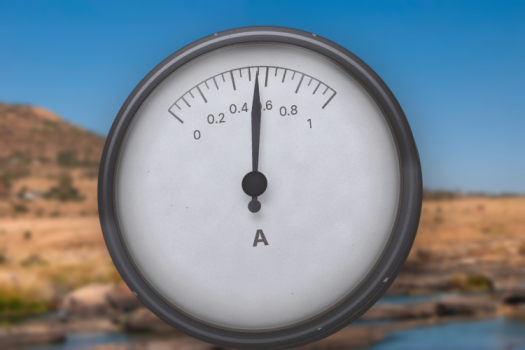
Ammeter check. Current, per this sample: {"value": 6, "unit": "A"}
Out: {"value": 0.55, "unit": "A"}
